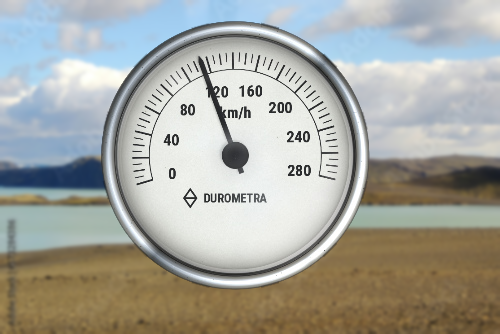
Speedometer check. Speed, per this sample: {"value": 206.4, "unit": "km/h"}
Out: {"value": 115, "unit": "km/h"}
